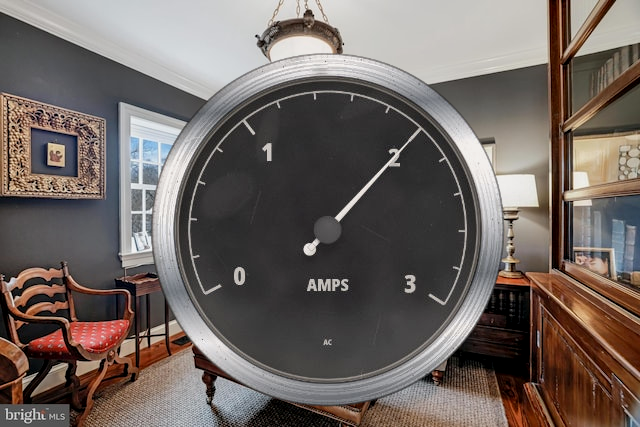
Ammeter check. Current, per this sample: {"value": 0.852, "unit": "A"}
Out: {"value": 2, "unit": "A"}
